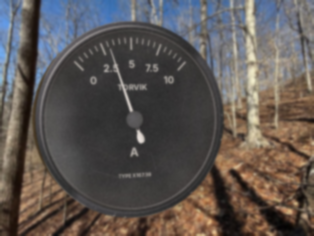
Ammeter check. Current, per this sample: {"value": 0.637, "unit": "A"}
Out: {"value": 3, "unit": "A"}
